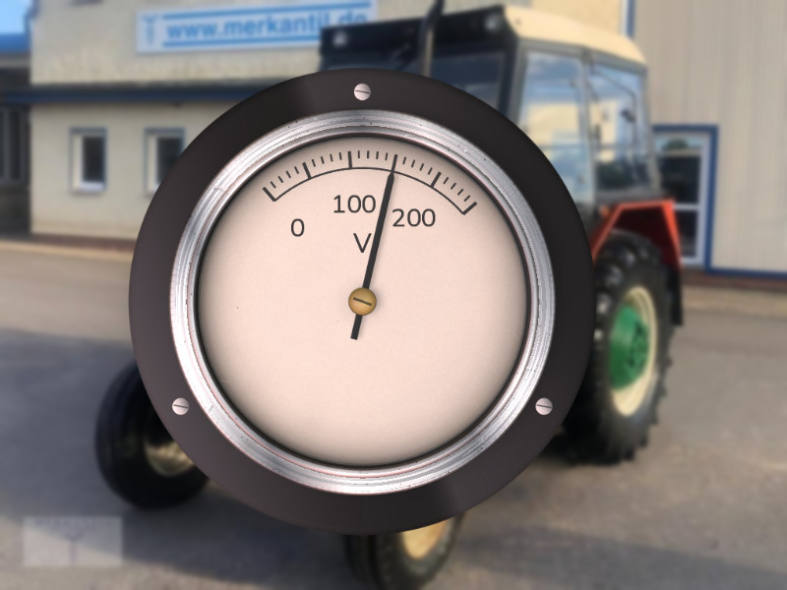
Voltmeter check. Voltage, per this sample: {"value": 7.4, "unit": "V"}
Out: {"value": 150, "unit": "V"}
